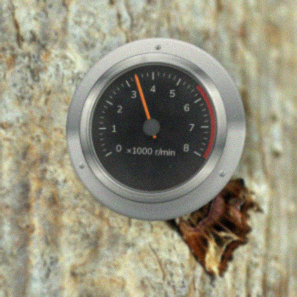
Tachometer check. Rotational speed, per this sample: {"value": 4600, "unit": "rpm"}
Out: {"value": 3400, "unit": "rpm"}
